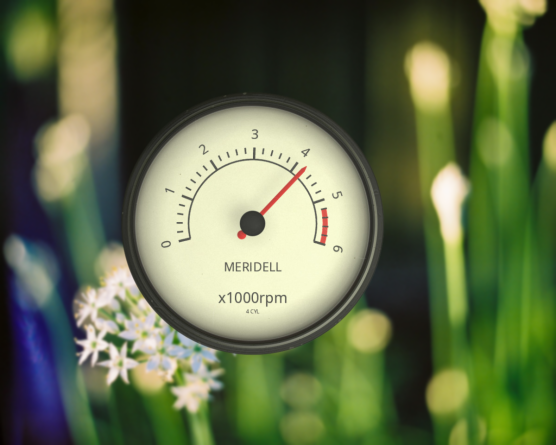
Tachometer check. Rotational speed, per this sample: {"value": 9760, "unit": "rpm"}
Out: {"value": 4200, "unit": "rpm"}
